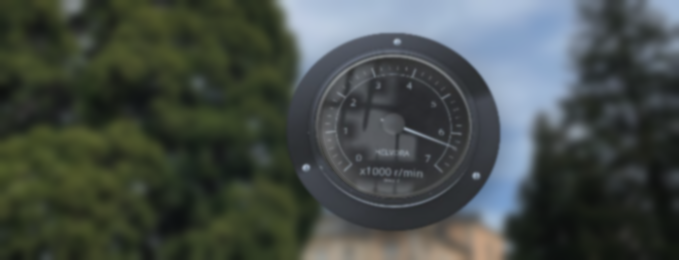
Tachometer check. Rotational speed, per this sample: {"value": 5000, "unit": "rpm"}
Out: {"value": 6400, "unit": "rpm"}
